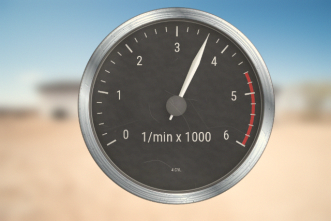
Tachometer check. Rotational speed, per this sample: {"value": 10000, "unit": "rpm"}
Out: {"value": 3600, "unit": "rpm"}
